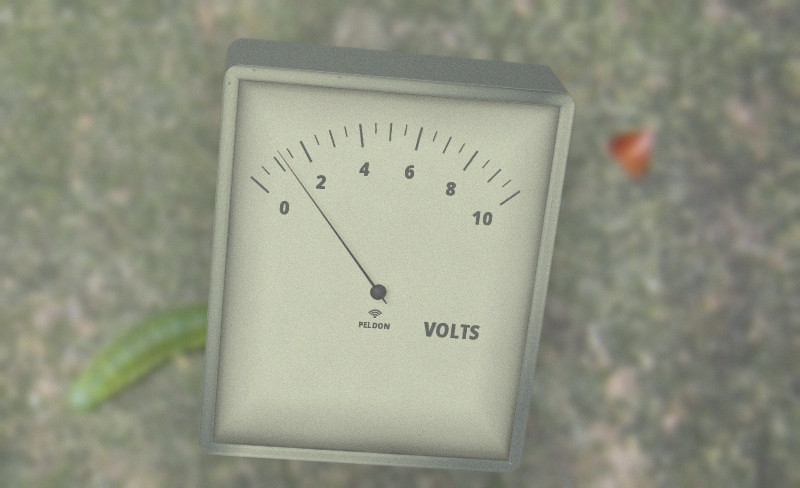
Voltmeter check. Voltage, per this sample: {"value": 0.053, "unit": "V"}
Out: {"value": 1.25, "unit": "V"}
